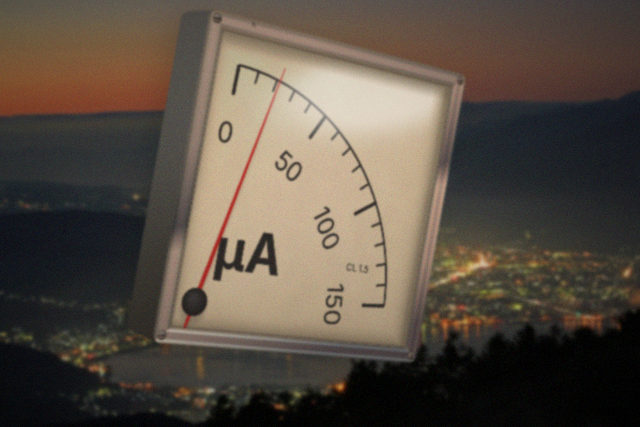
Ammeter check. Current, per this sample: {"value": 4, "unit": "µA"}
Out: {"value": 20, "unit": "µA"}
